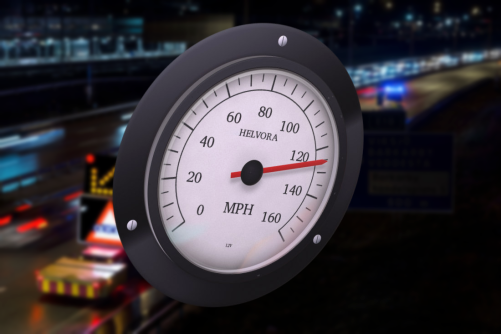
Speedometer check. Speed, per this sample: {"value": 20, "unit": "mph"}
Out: {"value": 125, "unit": "mph"}
